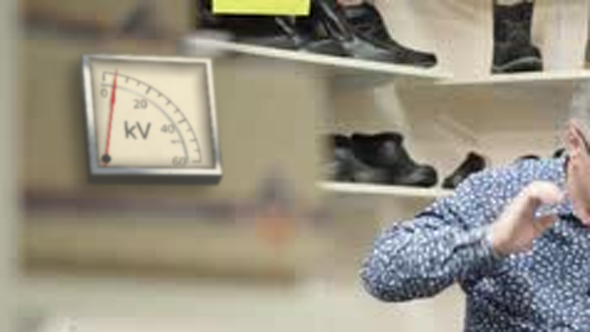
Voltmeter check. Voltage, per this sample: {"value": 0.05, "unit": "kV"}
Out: {"value": 5, "unit": "kV"}
